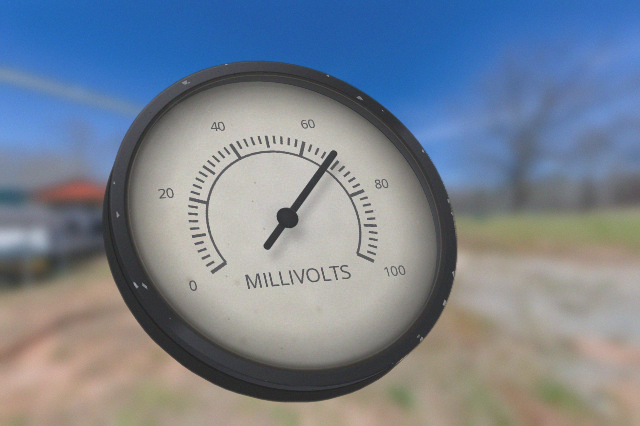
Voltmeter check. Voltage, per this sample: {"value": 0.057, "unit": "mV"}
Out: {"value": 68, "unit": "mV"}
